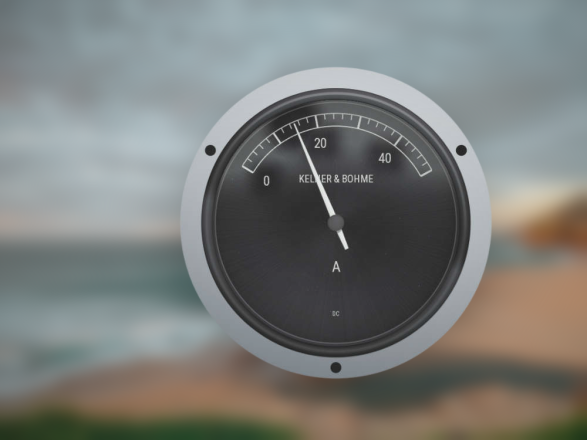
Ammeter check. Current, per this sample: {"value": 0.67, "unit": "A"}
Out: {"value": 15, "unit": "A"}
